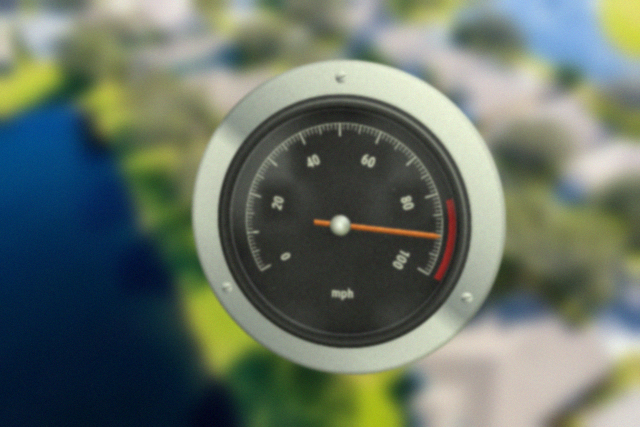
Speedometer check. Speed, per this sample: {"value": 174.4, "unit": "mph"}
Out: {"value": 90, "unit": "mph"}
